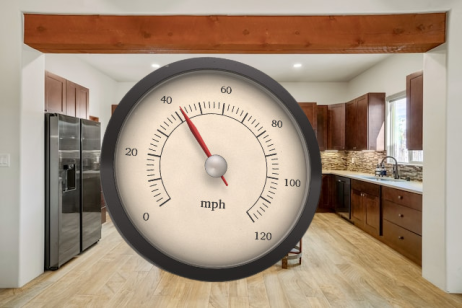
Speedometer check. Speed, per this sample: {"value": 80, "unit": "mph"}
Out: {"value": 42, "unit": "mph"}
